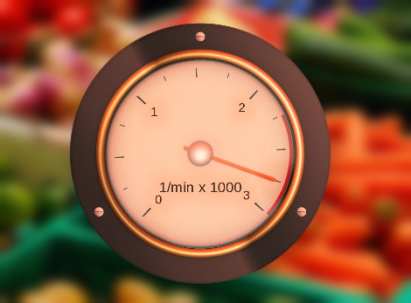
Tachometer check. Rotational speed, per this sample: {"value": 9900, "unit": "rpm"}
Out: {"value": 2750, "unit": "rpm"}
